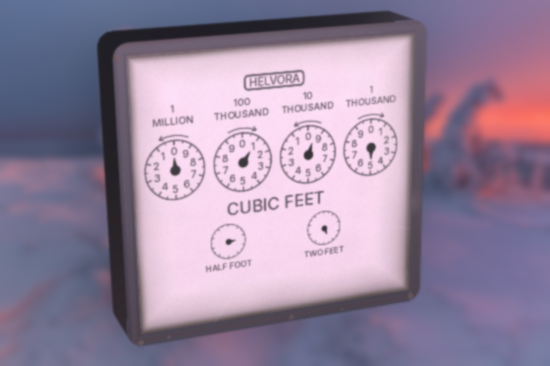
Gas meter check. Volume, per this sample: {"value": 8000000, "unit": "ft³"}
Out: {"value": 9500, "unit": "ft³"}
